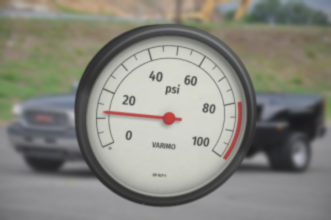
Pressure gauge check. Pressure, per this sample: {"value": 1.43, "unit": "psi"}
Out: {"value": 12.5, "unit": "psi"}
